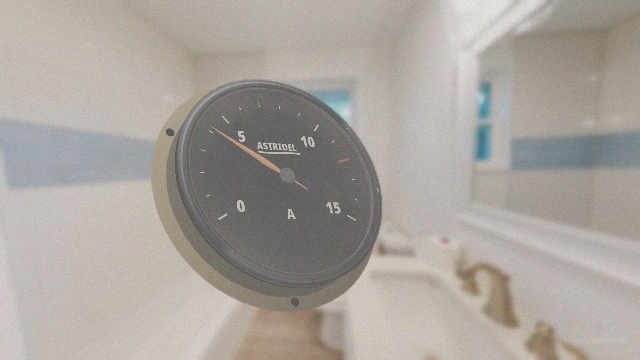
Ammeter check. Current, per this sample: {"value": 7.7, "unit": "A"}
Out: {"value": 4, "unit": "A"}
